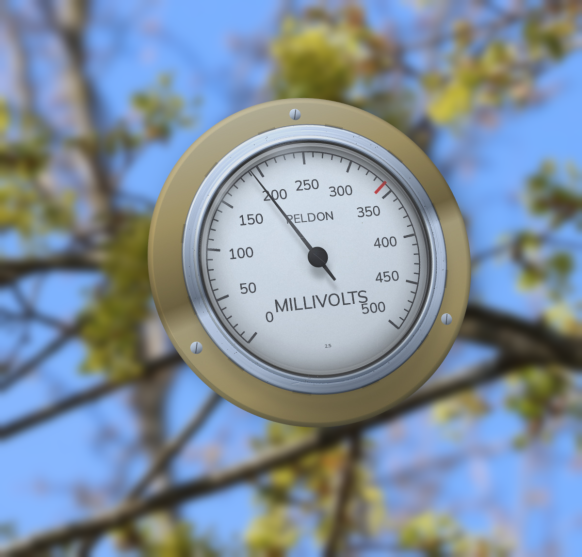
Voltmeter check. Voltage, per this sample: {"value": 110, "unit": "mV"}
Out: {"value": 190, "unit": "mV"}
